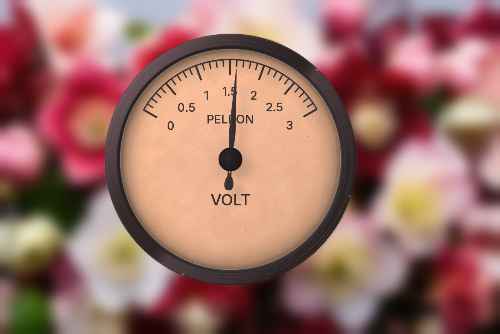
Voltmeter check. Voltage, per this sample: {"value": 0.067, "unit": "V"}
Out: {"value": 1.6, "unit": "V"}
